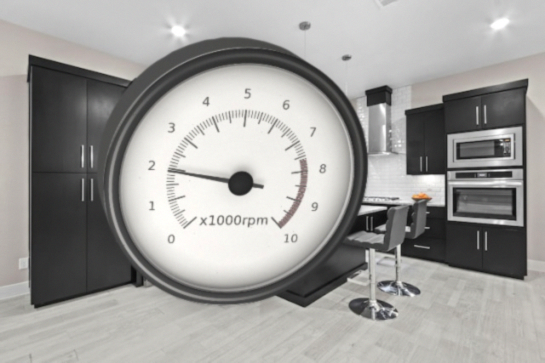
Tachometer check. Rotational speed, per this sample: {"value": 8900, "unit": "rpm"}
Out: {"value": 2000, "unit": "rpm"}
